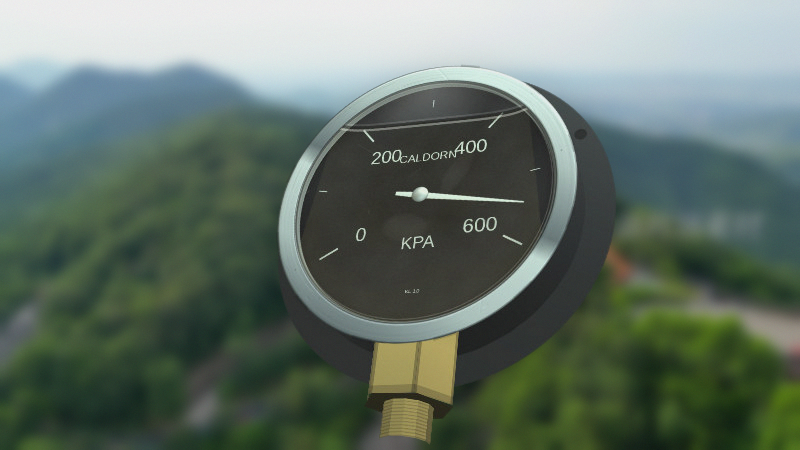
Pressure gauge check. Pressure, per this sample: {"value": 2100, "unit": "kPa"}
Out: {"value": 550, "unit": "kPa"}
